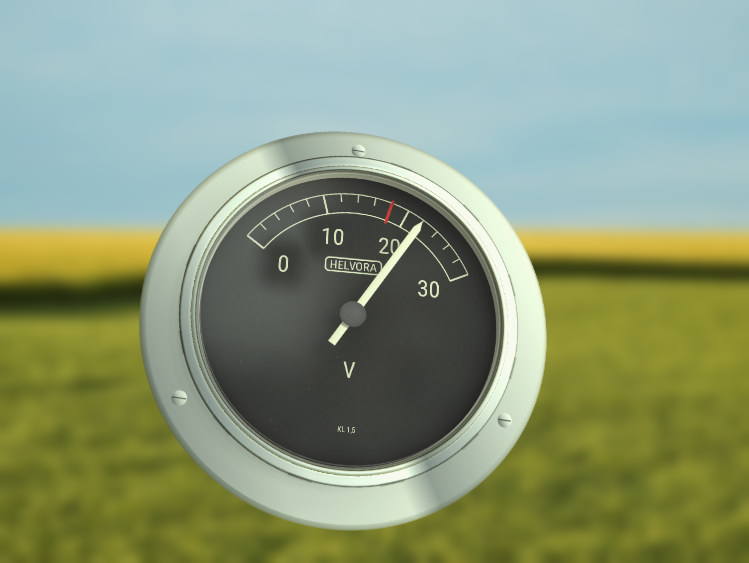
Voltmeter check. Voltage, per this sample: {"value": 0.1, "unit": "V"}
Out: {"value": 22, "unit": "V"}
